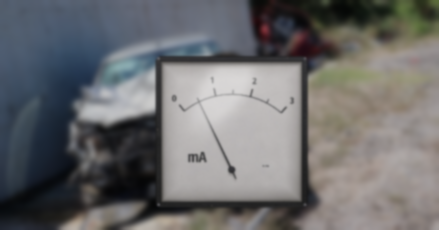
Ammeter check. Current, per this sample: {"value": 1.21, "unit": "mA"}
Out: {"value": 0.5, "unit": "mA"}
